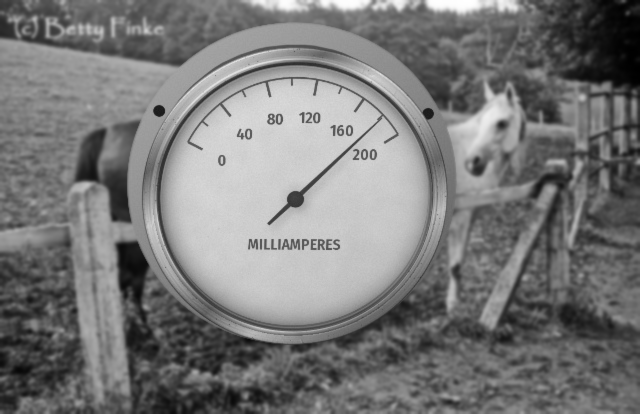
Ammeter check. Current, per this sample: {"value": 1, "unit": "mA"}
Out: {"value": 180, "unit": "mA"}
